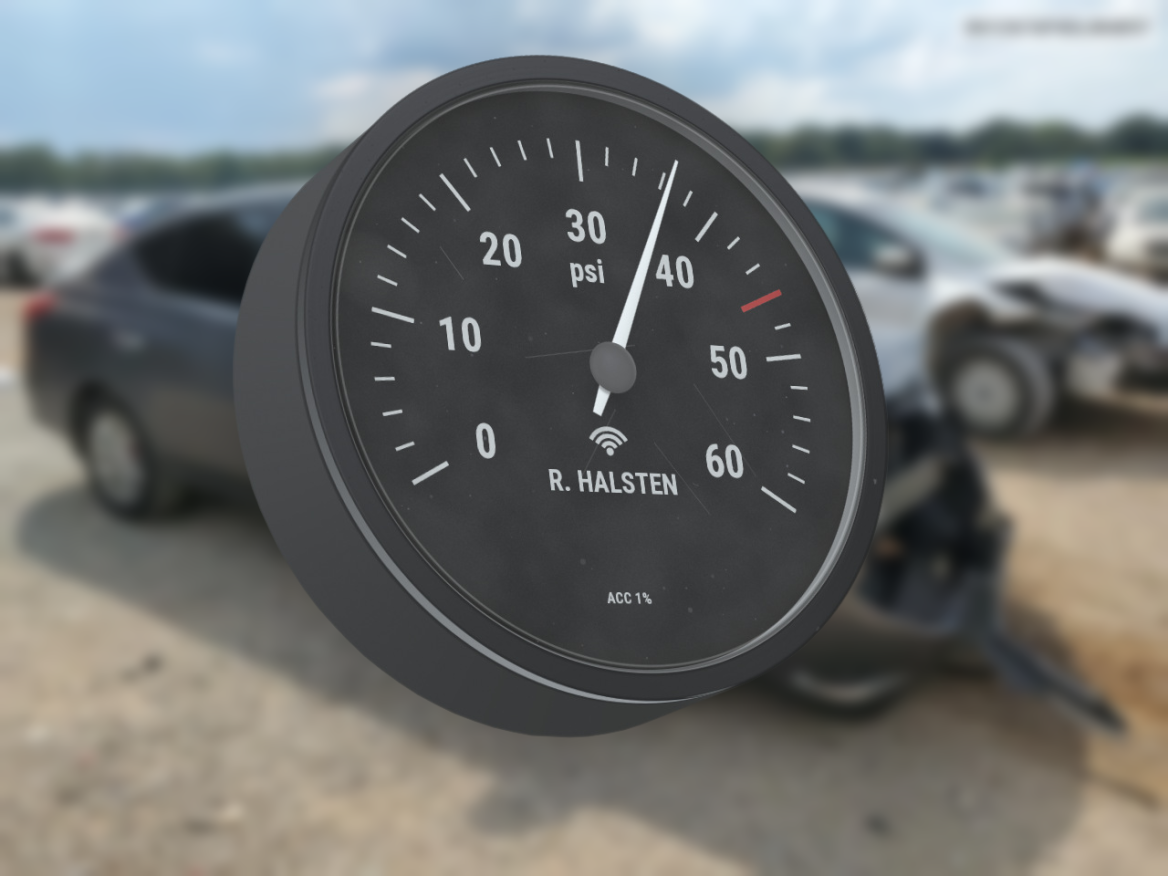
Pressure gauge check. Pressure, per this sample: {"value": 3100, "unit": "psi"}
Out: {"value": 36, "unit": "psi"}
